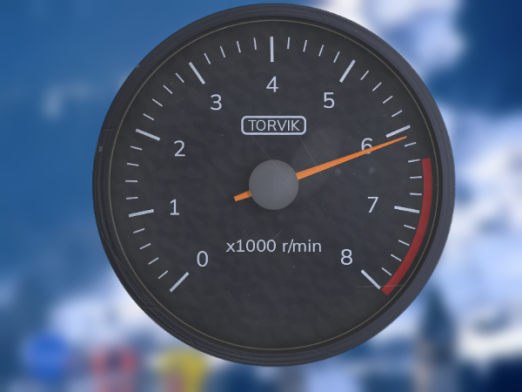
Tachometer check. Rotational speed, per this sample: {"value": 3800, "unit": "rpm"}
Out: {"value": 6100, "unit": "rpm"}
